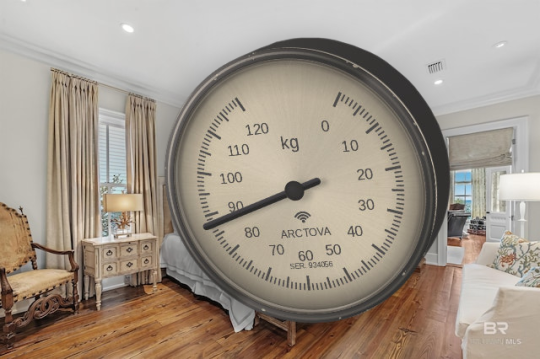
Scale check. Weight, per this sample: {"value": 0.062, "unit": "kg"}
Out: {"value": 88, "unit": "kg"}
